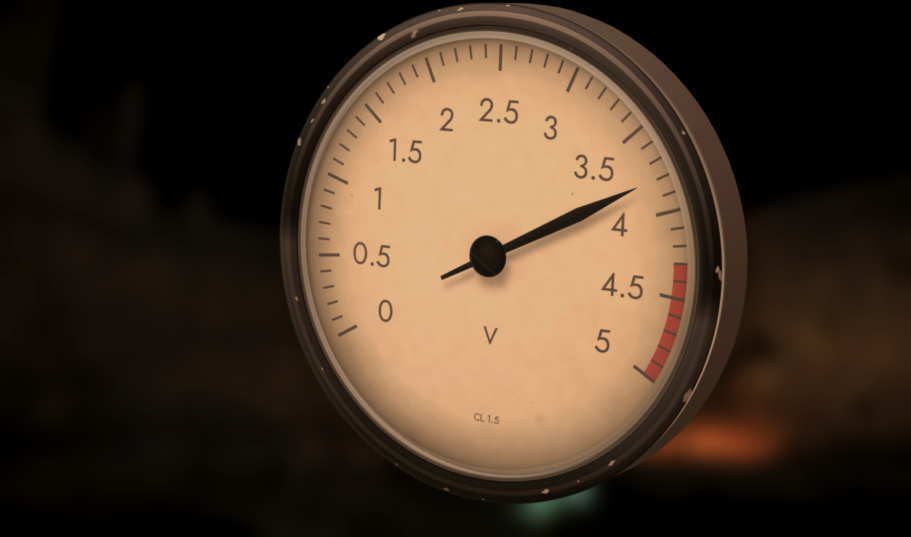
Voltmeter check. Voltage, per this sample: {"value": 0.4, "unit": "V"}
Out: {"value": 3.8, "unit": "V"}
